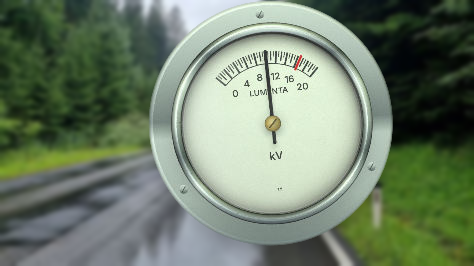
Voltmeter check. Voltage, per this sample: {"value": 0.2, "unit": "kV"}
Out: {"value": 10, "unit": "kV"}
